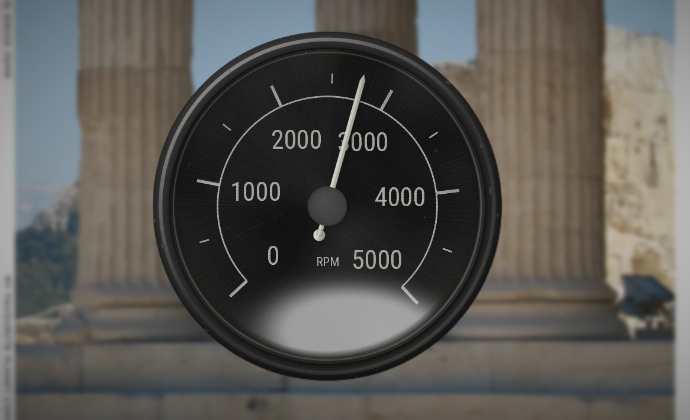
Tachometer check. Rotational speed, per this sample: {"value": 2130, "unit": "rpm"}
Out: {"value": 2750, "unit": "rpm"}
